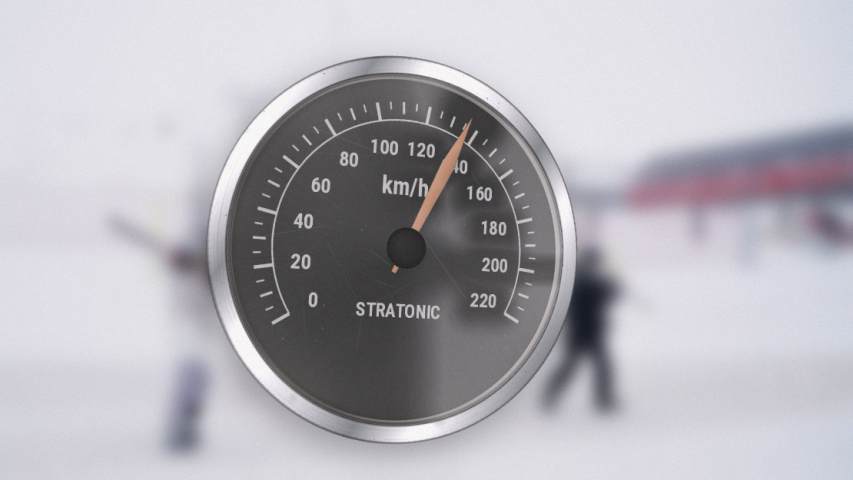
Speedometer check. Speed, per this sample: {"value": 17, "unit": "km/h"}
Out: {"value": 135, "unit": "km/h"}
